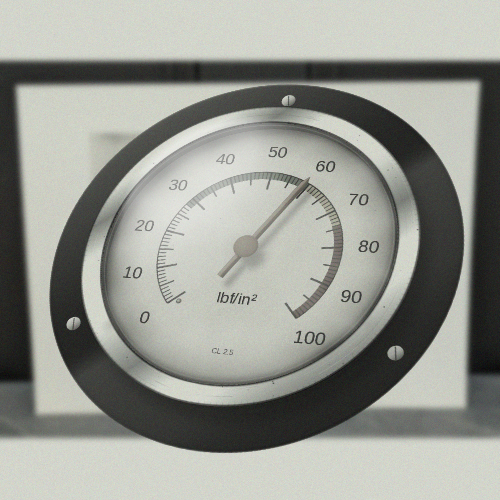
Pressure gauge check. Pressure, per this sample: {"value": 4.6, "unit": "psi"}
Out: {"value": 60, "unit": "psi"}
